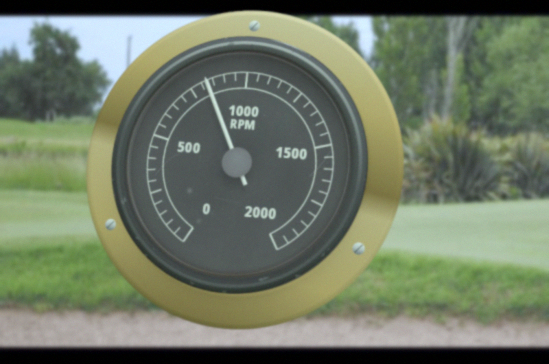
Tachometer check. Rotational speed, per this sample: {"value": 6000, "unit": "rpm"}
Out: {"value": 825, "unit": "rpm"}
